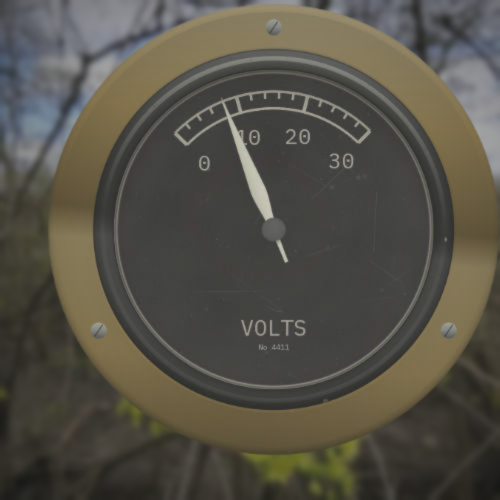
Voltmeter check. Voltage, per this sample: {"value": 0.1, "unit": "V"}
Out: {"value": 8, "unit": "V"}
